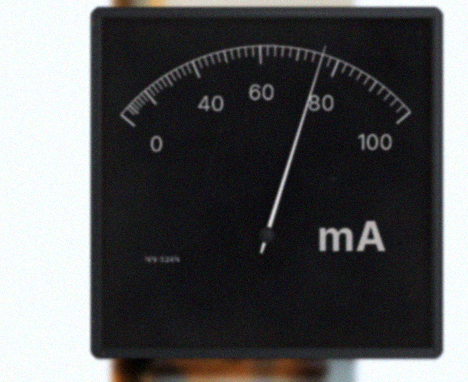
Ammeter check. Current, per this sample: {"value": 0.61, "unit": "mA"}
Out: {"value": 76, "unit": "mA"}
